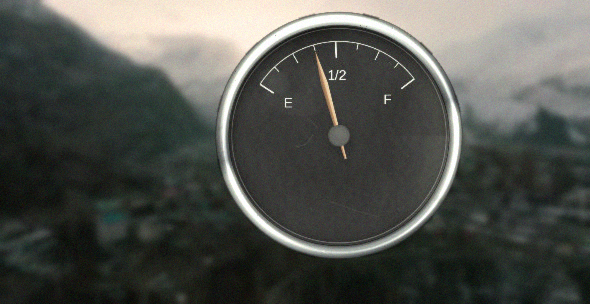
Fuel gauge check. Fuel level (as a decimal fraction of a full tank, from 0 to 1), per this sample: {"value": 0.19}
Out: {"value": 0.375}
